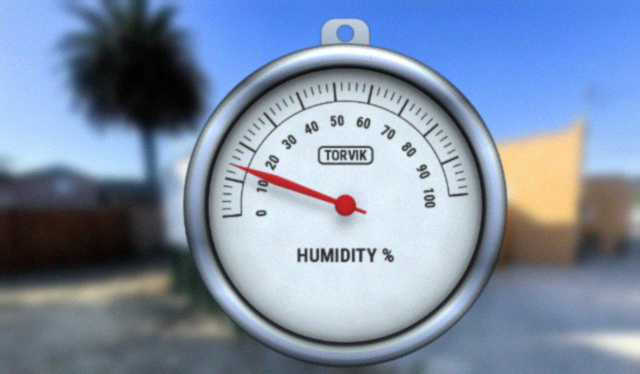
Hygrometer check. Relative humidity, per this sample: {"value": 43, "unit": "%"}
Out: {"value": 14, "unit": "%"}
